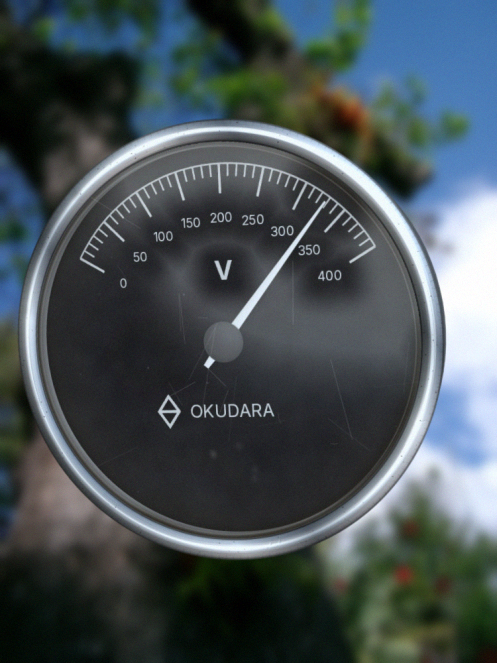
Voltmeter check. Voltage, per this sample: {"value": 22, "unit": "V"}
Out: {"value": 330, "unit": "V"}
